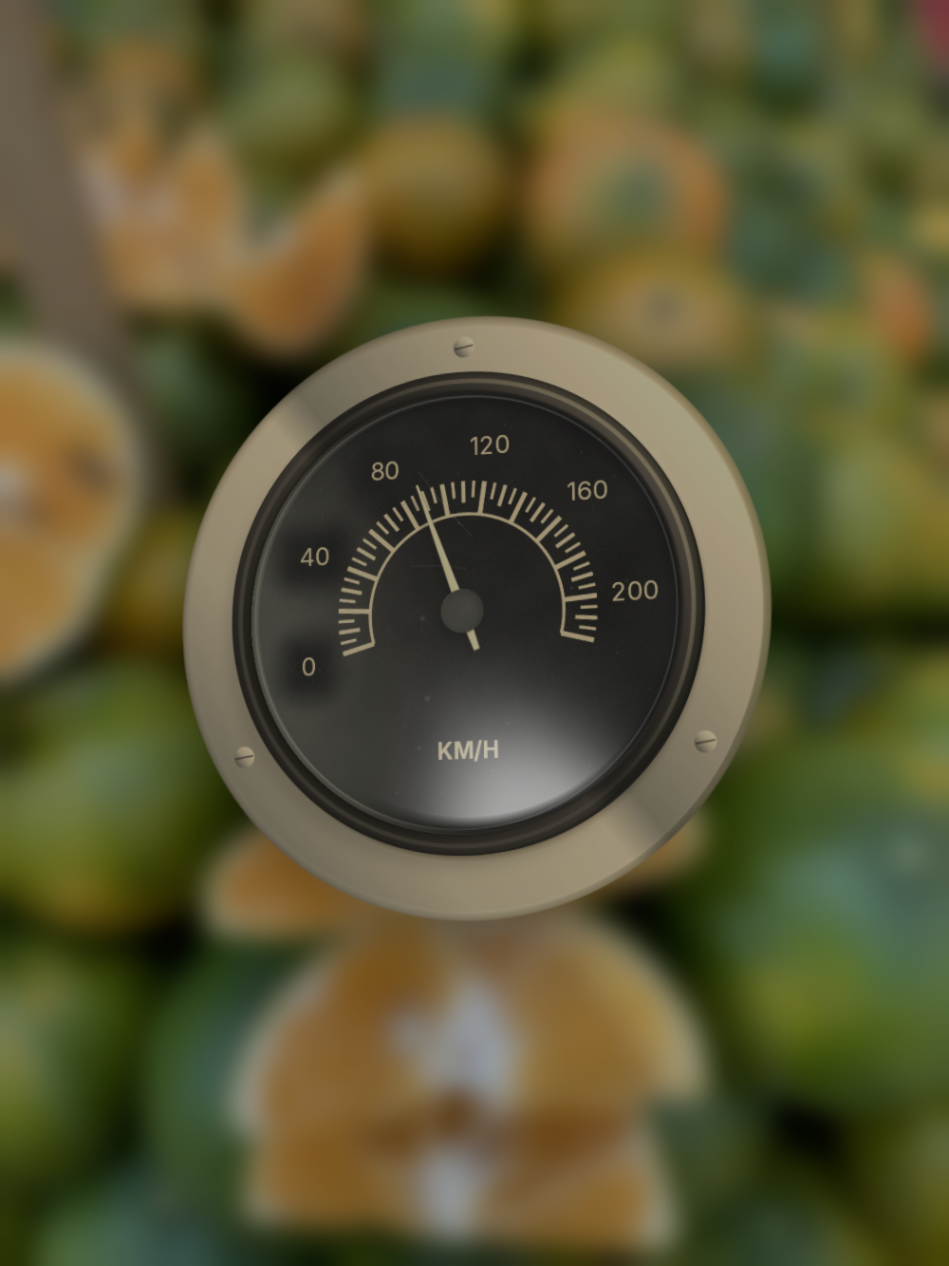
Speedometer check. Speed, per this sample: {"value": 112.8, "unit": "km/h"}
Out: {"value": 90, "unit": "km/h"}
